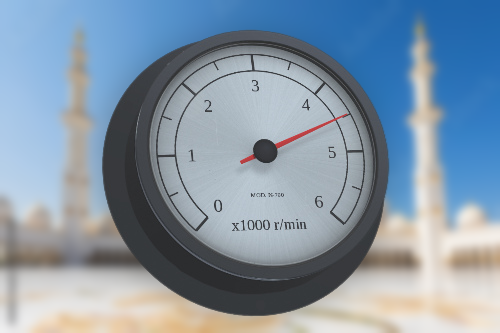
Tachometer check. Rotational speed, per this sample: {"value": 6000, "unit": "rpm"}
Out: {"value": 4500, "unit": "rpm"}
